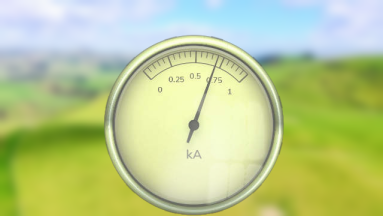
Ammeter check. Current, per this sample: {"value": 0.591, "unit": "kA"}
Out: {"value": 0.7, "unit": "kA"}
